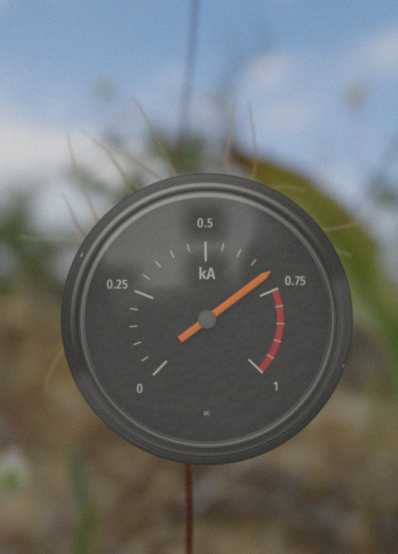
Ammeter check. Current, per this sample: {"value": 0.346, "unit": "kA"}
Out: {"value": 0.7, "unit": "kA"}
